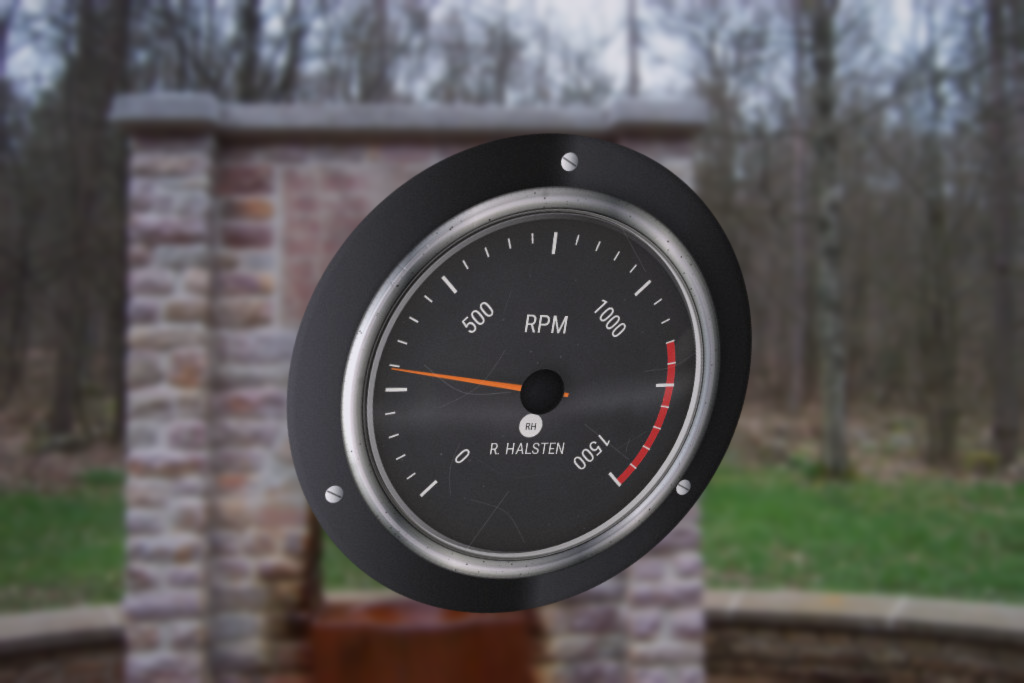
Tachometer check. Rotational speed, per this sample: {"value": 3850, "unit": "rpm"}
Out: {"value": 300, "unit": "rpm"}
